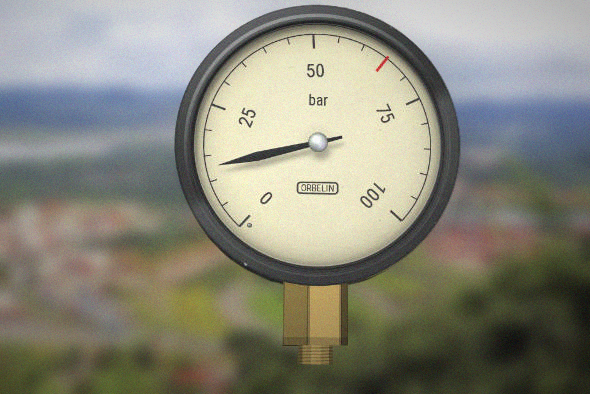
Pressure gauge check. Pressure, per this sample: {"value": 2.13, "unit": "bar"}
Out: {"value": 12.5, "unit": "bar"}
